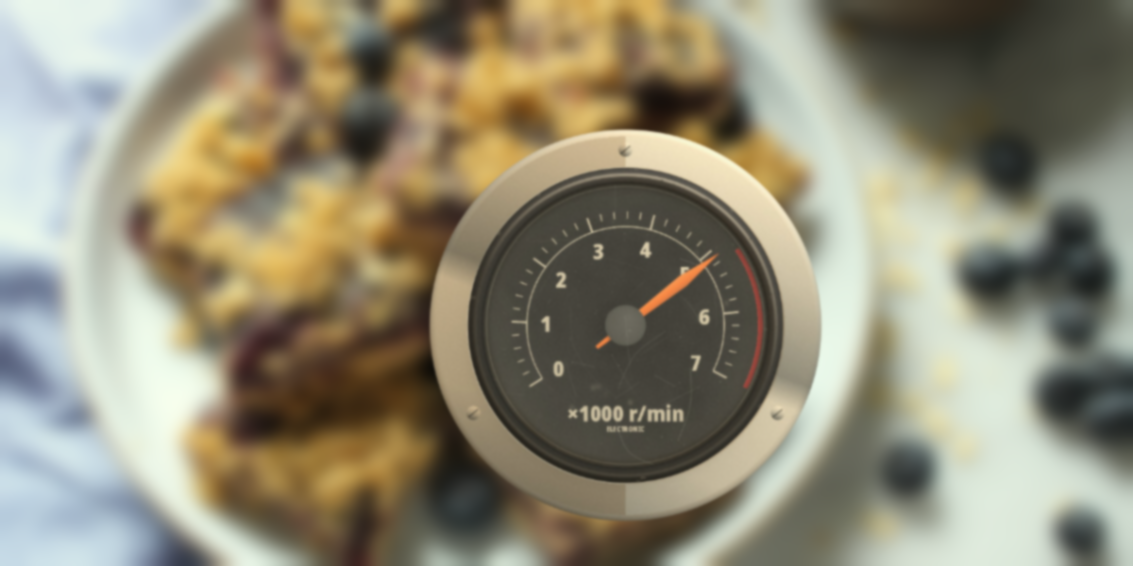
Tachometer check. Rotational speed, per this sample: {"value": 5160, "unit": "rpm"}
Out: {"value": 5100, "unit": "rpm"}
